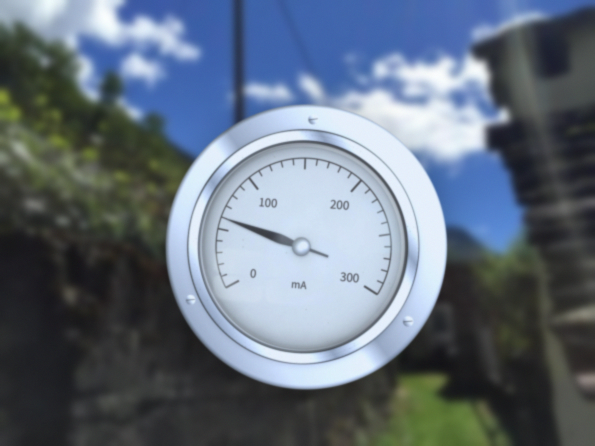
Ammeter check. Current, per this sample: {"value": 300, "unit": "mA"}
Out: {"value": 60, "unit": "mA"}
